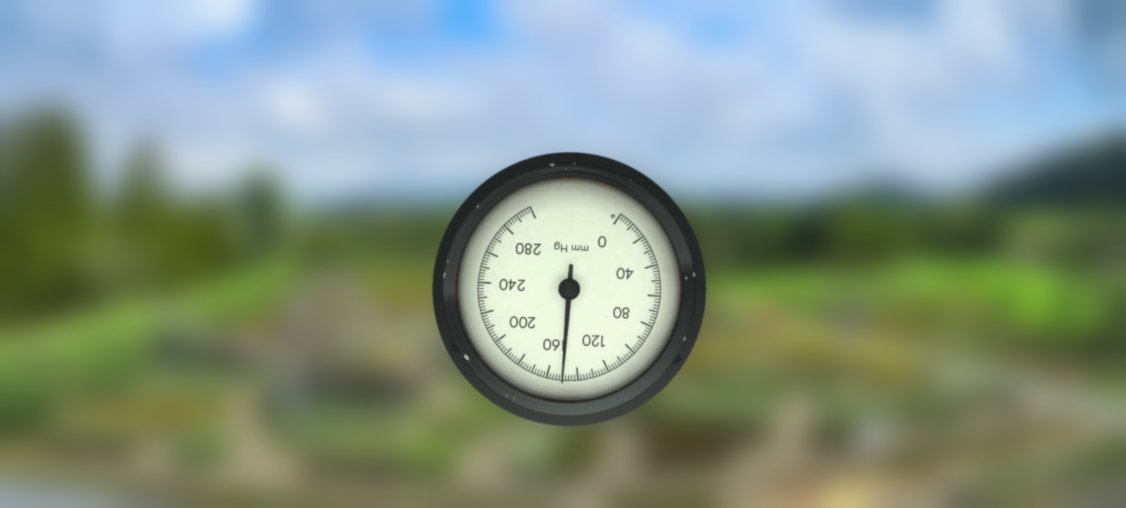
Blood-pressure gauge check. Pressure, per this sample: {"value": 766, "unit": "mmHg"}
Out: {"value": 150, "unit": "mmHg"}
